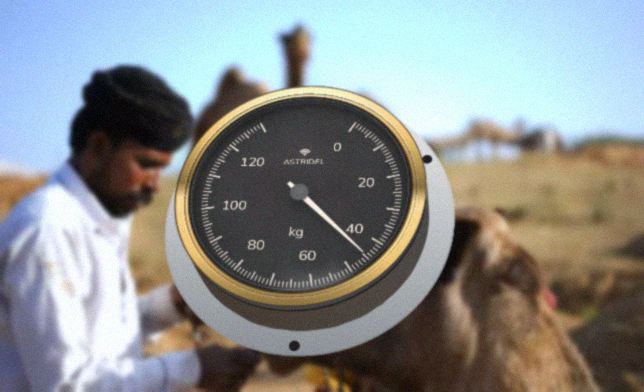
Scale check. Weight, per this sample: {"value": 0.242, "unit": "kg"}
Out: {"value": 45, "unit": "kg"}
